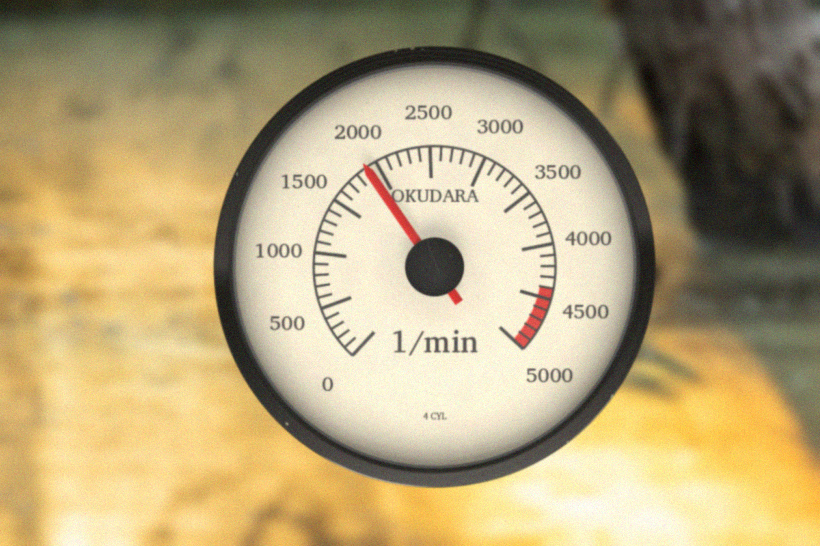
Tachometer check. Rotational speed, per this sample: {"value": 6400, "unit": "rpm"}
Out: {"value": 1900, "unit": "rpm"}
